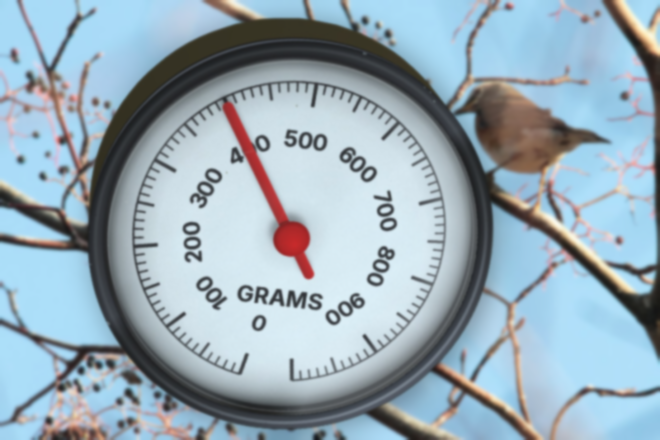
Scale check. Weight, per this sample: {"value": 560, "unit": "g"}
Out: {"value": 400, "unit": "g"}
